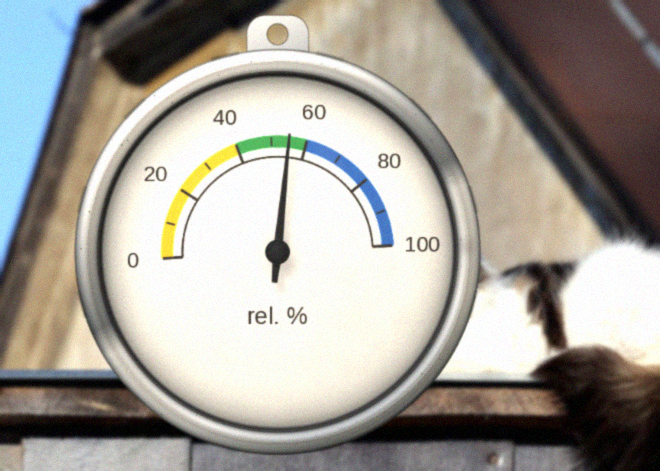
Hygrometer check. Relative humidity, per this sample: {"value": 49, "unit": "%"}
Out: {"value": 55, "unit": "%"}
